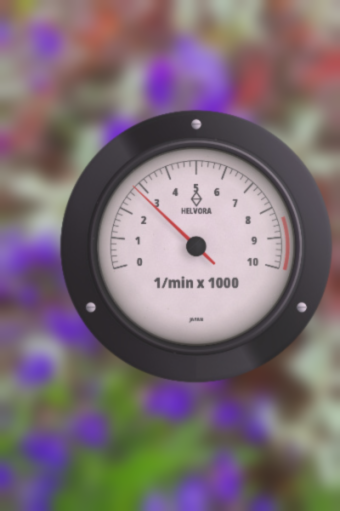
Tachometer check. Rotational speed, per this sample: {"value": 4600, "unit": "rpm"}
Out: {"value": 2800, "unit": "rpm"}
